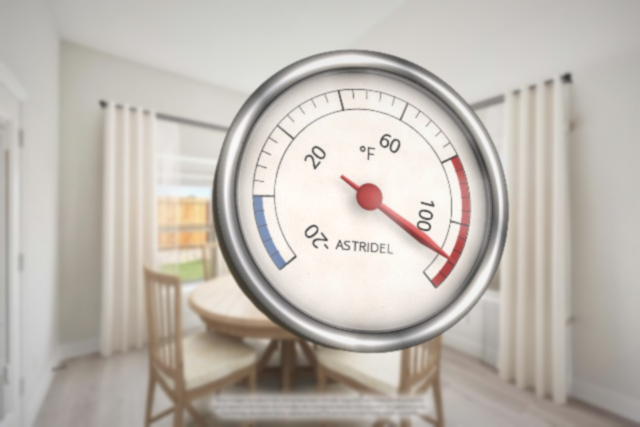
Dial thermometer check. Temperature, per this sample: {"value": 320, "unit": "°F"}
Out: {"value": 112, "unit": "°F"}
